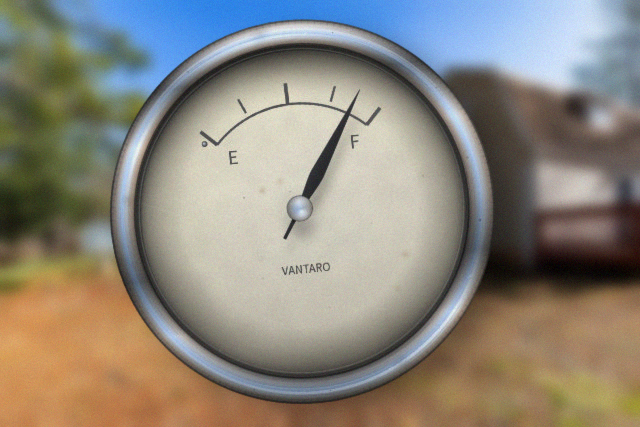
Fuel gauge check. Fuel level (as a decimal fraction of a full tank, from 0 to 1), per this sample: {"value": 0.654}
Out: {"value": 0.875}
